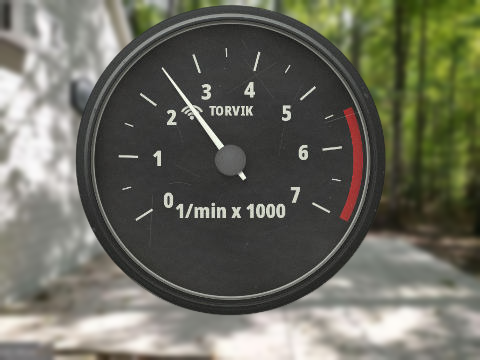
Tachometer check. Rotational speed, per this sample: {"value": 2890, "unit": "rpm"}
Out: {"value": 2500, "unit": "rpm"}
